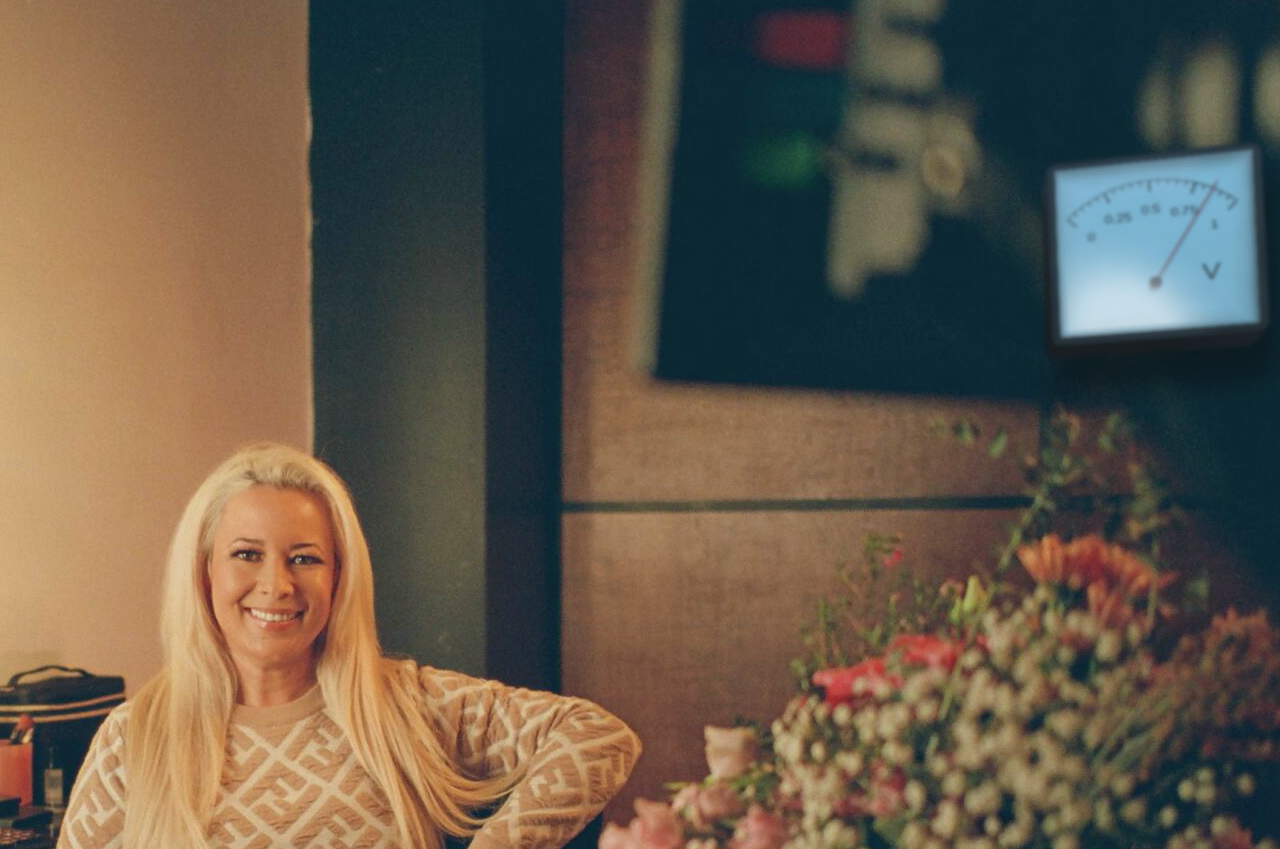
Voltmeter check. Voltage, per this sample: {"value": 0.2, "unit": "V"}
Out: {"value": 0.85, "unit": "V"}
